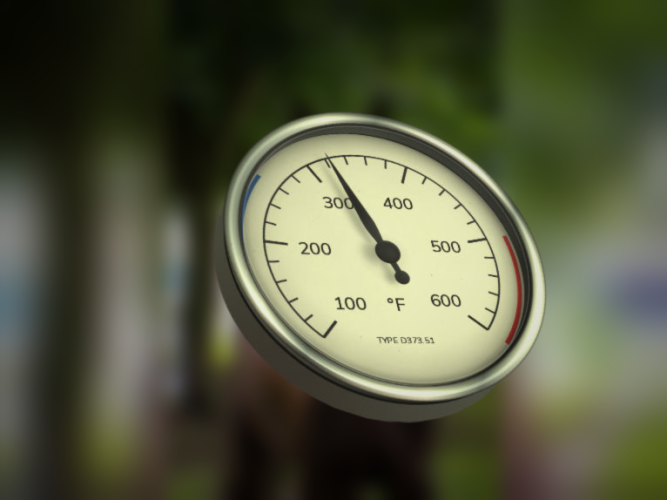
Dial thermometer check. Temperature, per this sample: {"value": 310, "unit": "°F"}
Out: {"value": 320, "unit": "°F"}
